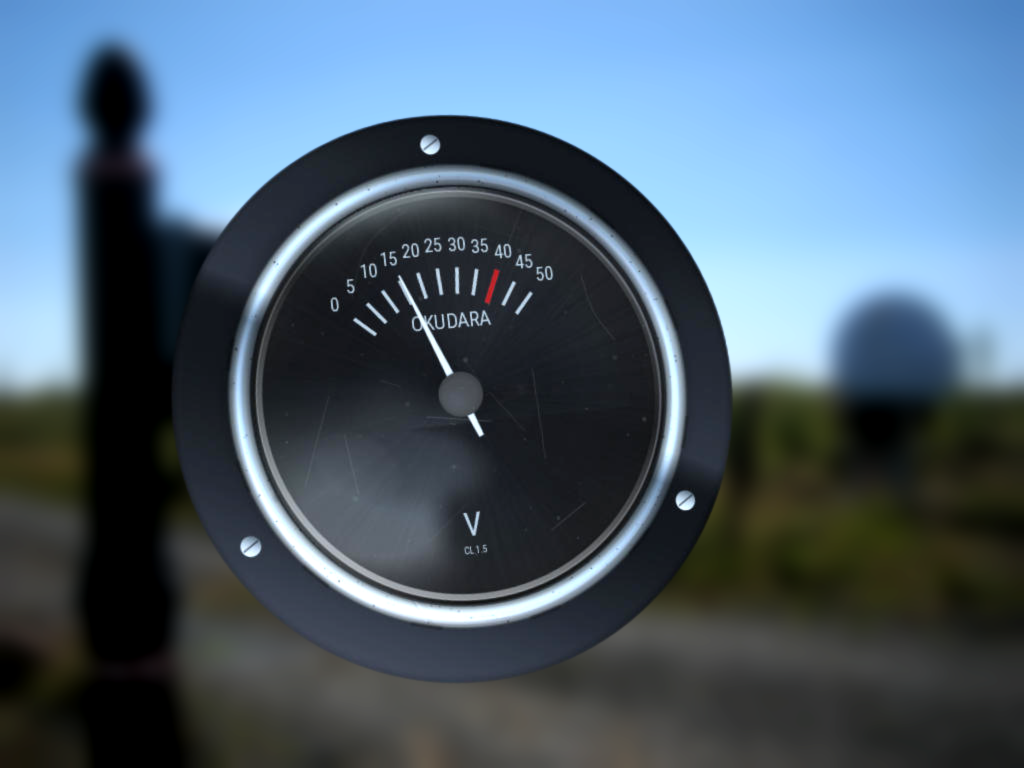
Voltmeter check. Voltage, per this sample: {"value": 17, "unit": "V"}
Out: {"value": 15, "unit": "V"}
